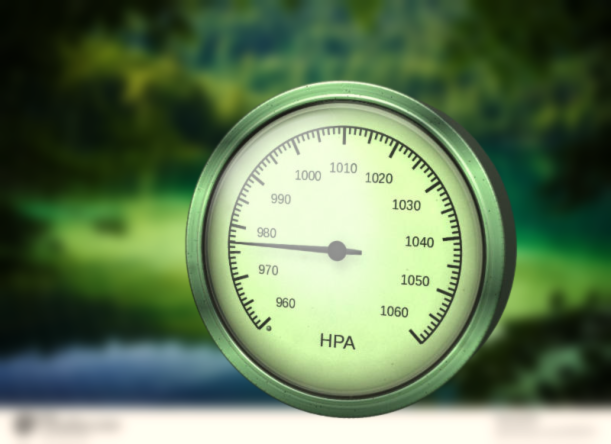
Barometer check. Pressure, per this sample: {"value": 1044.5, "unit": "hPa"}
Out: {"value": 977, "unit": "hPa"}
